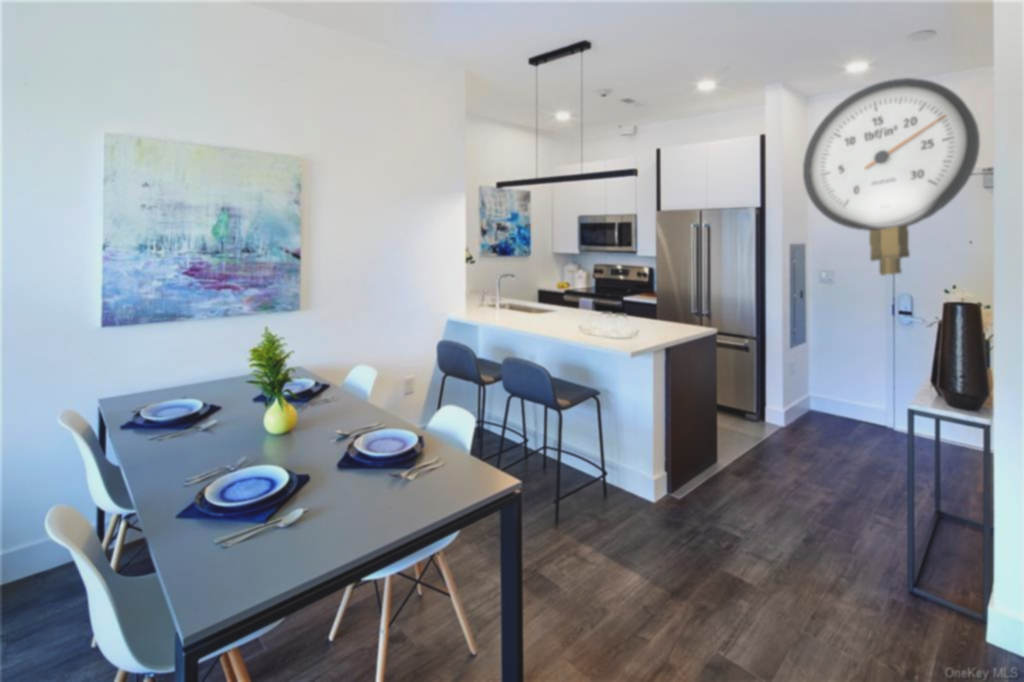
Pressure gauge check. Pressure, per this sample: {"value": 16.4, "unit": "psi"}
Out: {"value": 22.5, "unit": "psi"}
